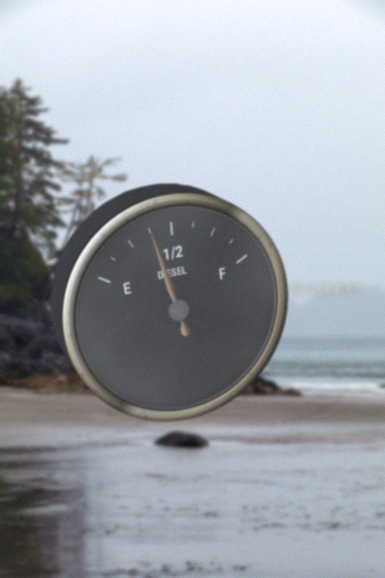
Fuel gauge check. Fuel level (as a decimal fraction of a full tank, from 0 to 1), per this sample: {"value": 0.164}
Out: {"value": 0.375}
